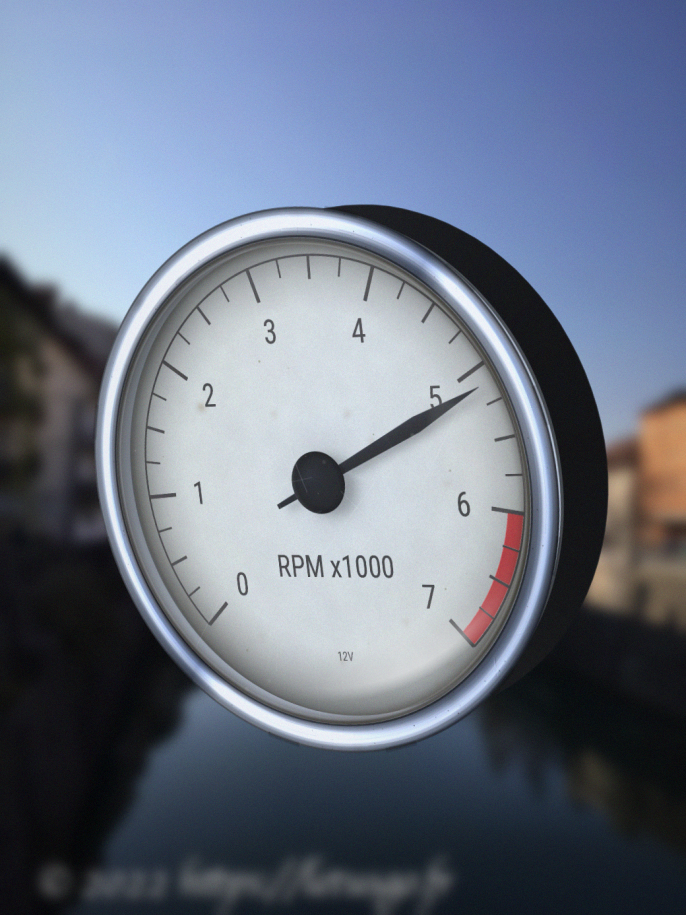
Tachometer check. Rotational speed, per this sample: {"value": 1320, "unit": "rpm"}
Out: {"value": 5125, "unit": "rpm"}
